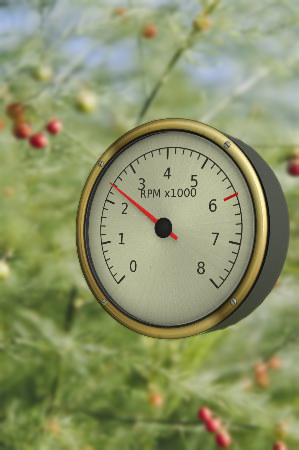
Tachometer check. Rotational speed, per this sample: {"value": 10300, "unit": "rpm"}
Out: {"value": 2400, "unit": "rpm"}
